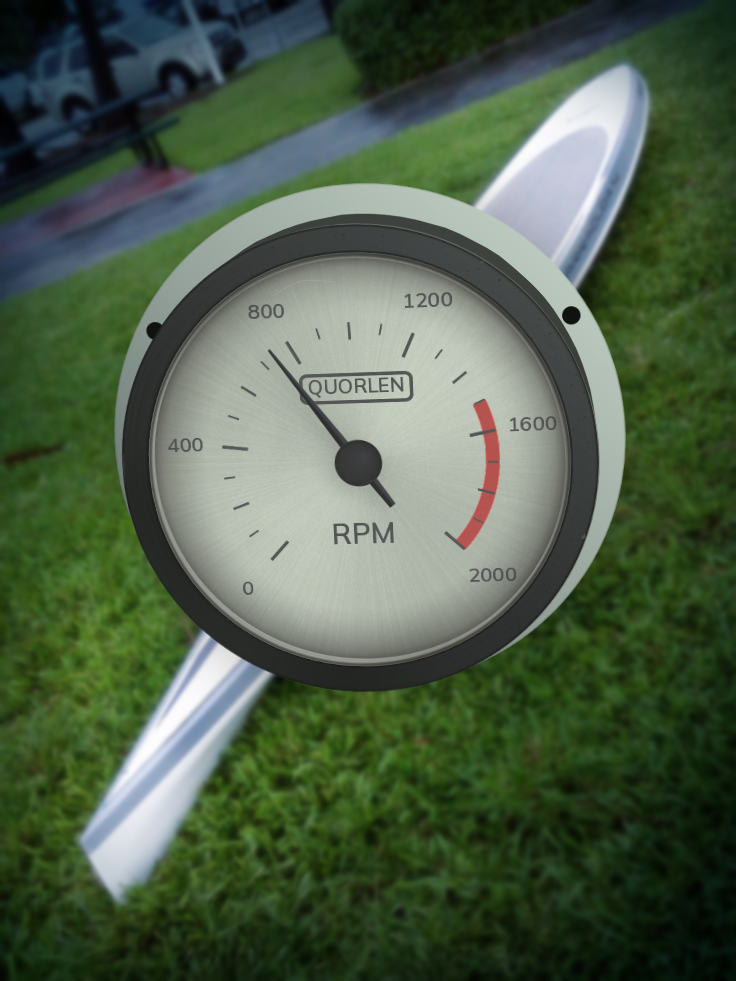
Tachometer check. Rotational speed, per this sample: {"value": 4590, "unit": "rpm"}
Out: {"value": 750, "unit": "rpm"}
